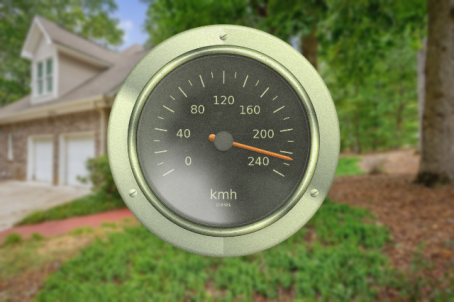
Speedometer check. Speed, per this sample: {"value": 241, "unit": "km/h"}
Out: {"value": 225, "unit": "km/h"}
